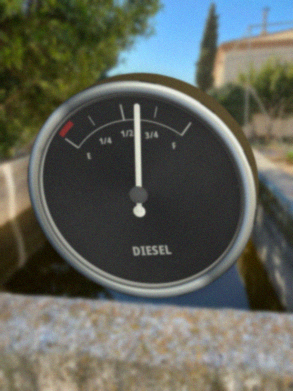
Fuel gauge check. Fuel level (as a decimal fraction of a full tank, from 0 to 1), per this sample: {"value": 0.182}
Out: {"value": 0.625}
